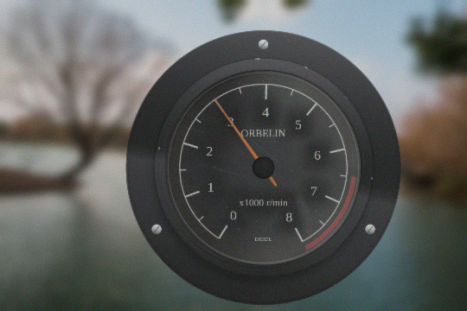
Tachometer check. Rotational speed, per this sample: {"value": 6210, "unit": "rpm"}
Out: {"value": 3000, "unit": "rpm"}
